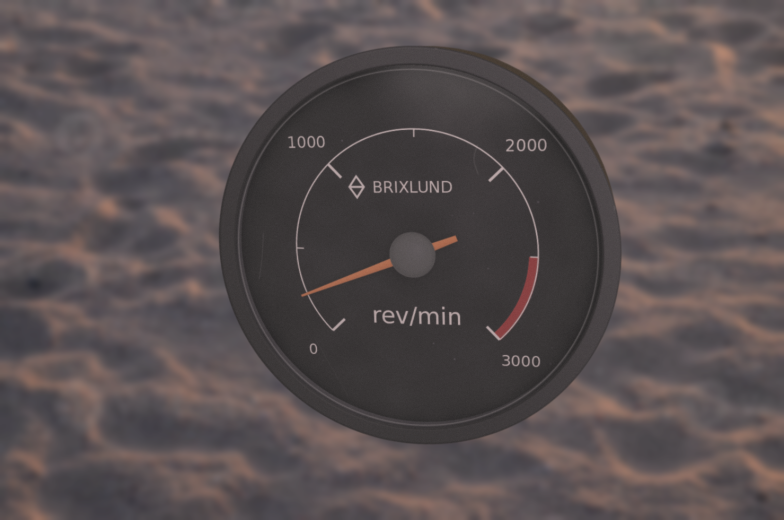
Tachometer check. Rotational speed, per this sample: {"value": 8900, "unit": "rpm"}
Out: {"value": 250, "unit": "rpm"}
